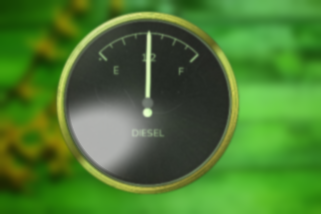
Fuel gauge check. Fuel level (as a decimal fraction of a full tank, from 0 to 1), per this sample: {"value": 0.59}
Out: {"value": 0.5}
